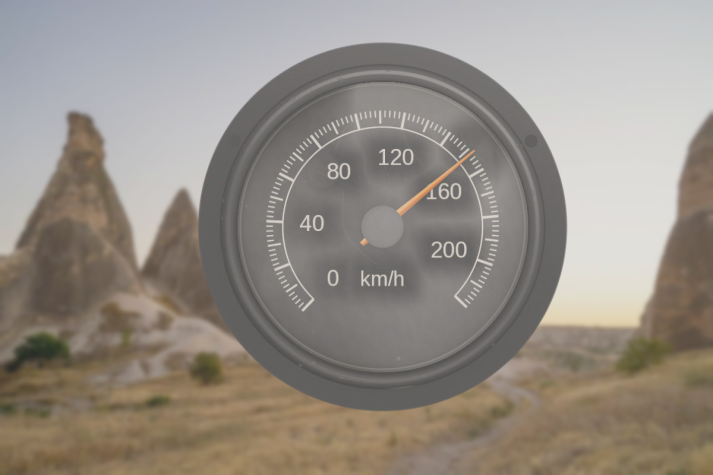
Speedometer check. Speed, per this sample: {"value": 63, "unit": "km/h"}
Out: {"value": 152, "unit": "km/h"}
